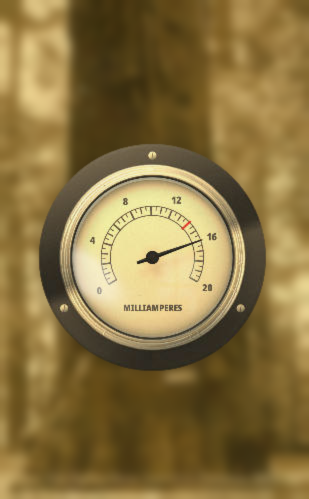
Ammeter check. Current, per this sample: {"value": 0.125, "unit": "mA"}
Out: {"value": 16, "unit": "mA"}
